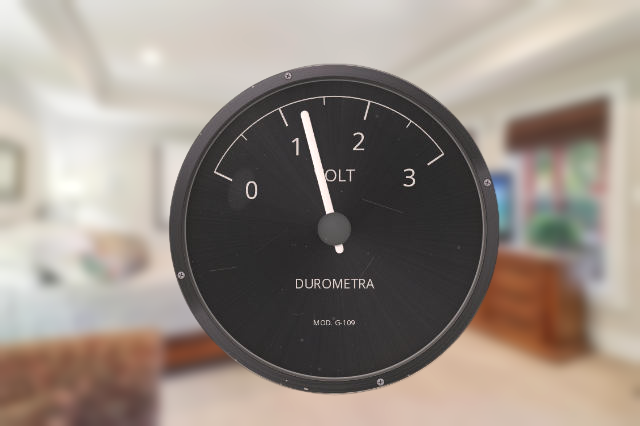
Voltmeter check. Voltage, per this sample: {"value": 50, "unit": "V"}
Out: {"value": 1.25, "unit": "V"}
